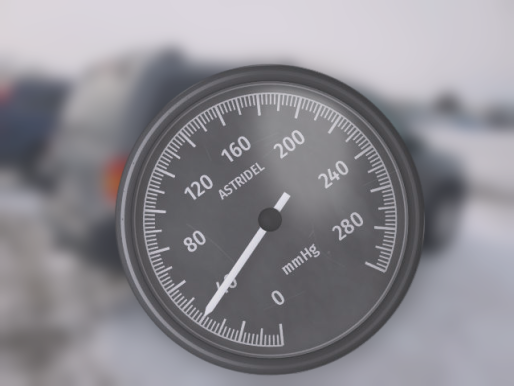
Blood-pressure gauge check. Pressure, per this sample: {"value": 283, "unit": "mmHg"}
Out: {"value": 40, "unit": "mmHg"}
